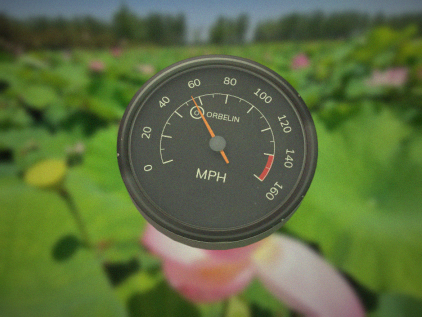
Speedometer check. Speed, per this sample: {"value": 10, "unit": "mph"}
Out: {"value": 55, "unit": "mph"}
